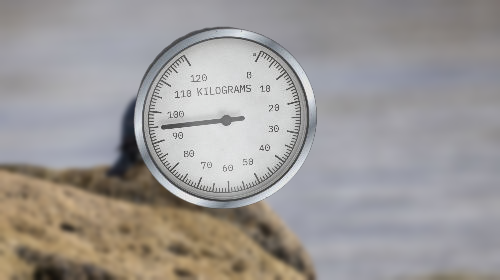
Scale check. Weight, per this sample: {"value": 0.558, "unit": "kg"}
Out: {"value": 95, "unit": "kg"}
